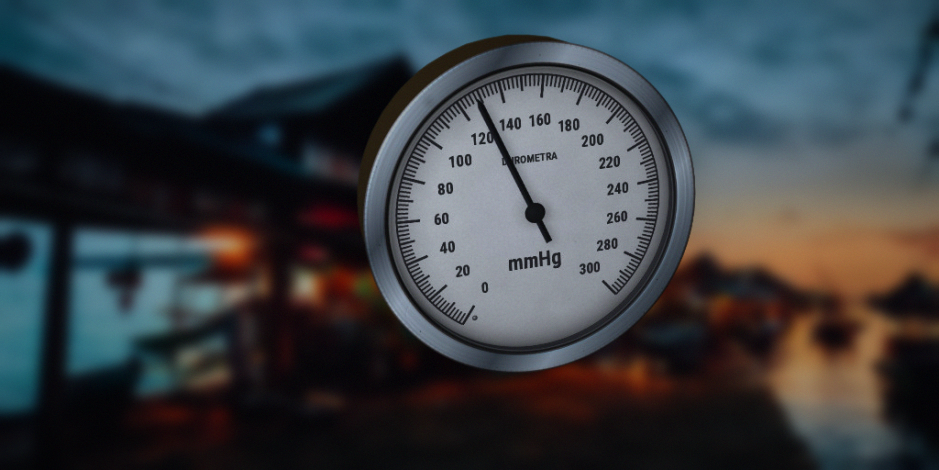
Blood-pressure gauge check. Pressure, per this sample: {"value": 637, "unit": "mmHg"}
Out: {"value": 128, "unit": "mmHg"}
